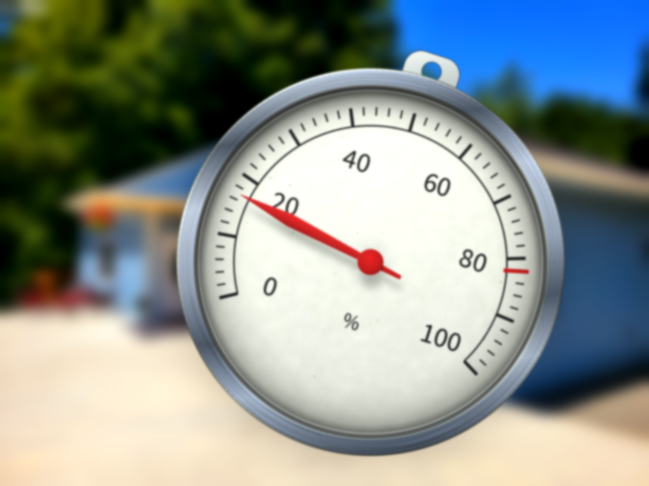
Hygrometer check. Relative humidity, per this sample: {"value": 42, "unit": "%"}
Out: {"value": 17, "unit": "%"}
